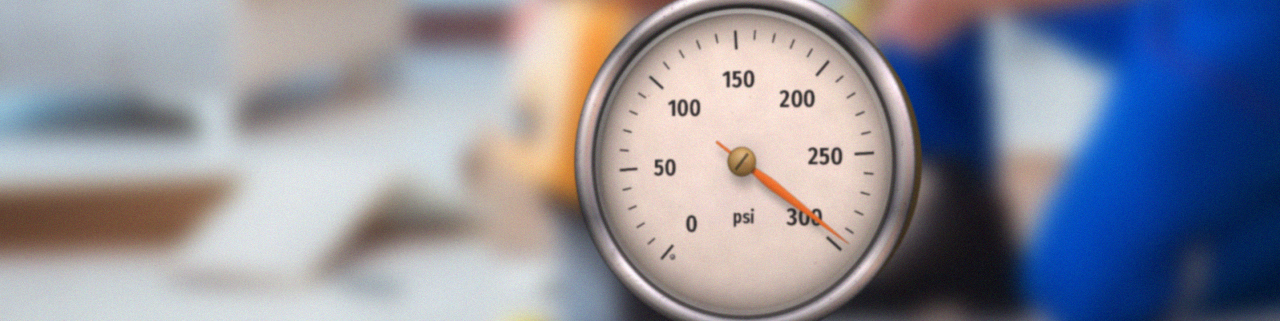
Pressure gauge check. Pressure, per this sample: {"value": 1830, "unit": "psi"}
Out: {"value": 295, "unit": "psi"}
